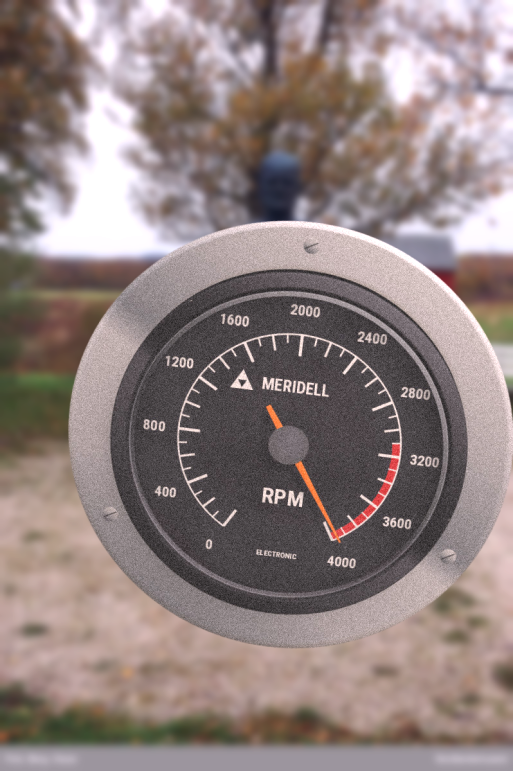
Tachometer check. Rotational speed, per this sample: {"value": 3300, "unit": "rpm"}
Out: {"value": 3950, "unit": "rpm"}
